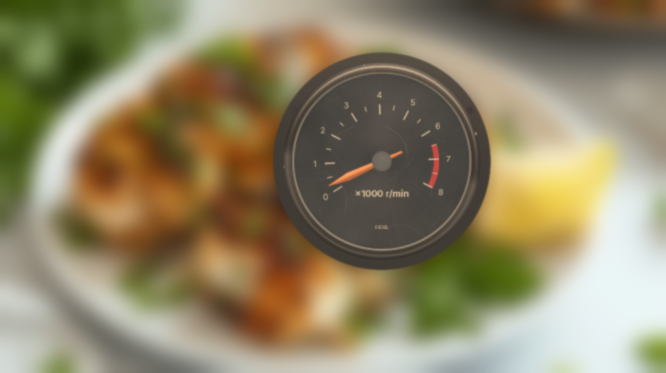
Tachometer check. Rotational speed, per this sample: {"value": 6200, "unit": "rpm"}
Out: {"value": 250, "unit": "rpm"}
